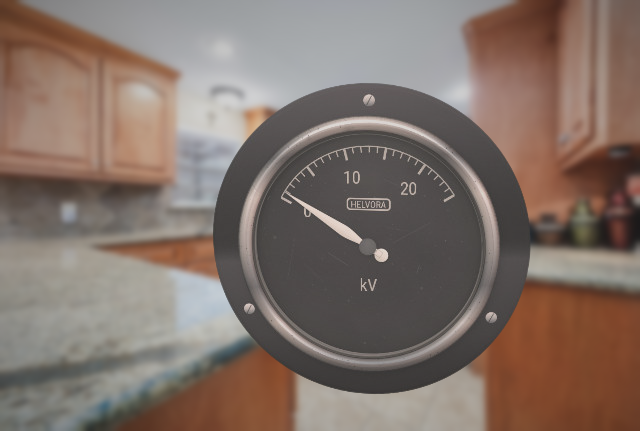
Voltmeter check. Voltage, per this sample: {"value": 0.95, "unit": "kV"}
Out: {"value": 1, "unit": "kV"}
